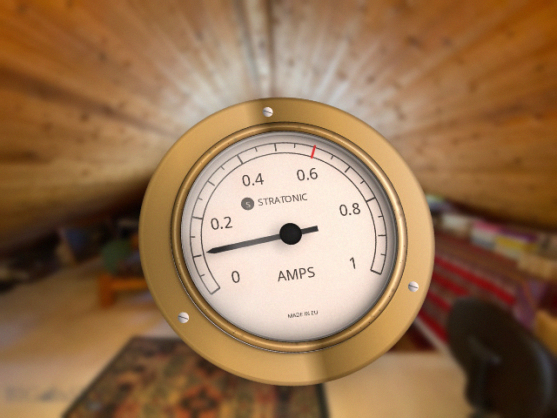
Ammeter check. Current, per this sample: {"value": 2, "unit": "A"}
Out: {"value": 0.1, "unit": "A"}
